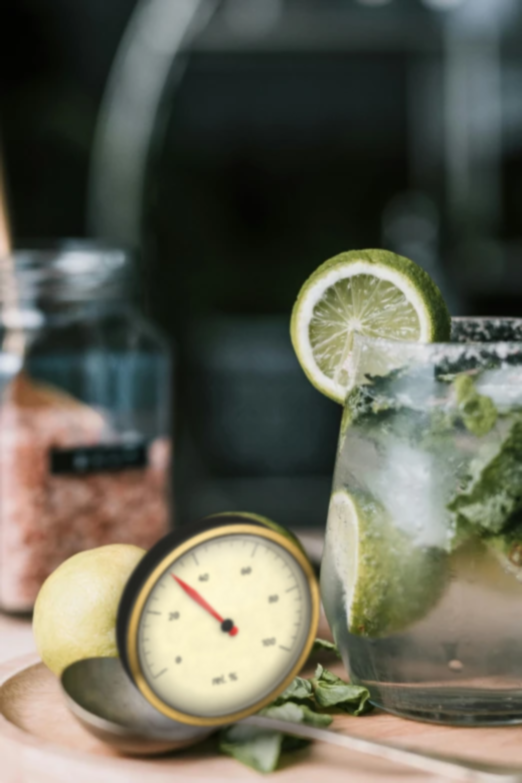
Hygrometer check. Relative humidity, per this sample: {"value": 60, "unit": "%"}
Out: {"value": 32, "unit": "%"}
